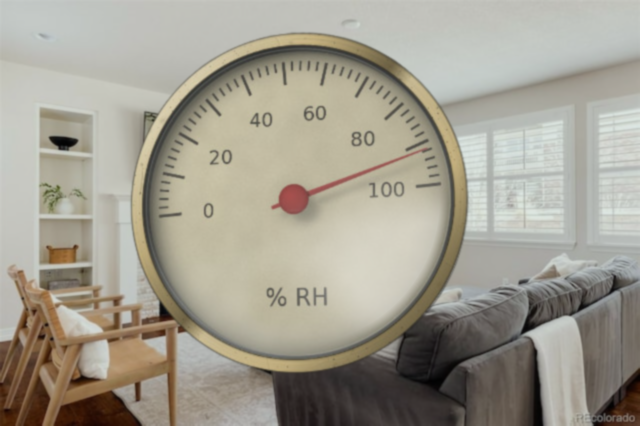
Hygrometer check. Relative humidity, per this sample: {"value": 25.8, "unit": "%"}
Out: {"value": 92, "unit": "%"}
